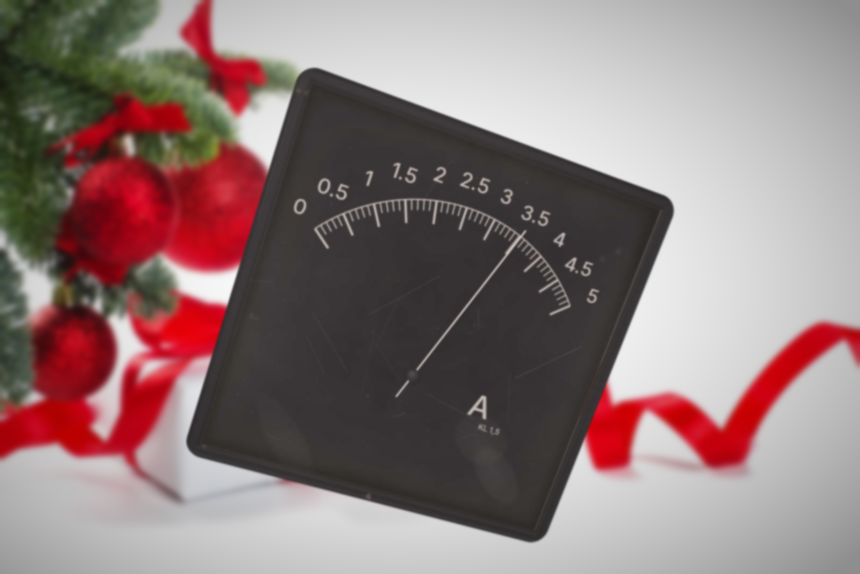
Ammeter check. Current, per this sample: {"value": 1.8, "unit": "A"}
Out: {"value": 3.5, "unit": "A"}
